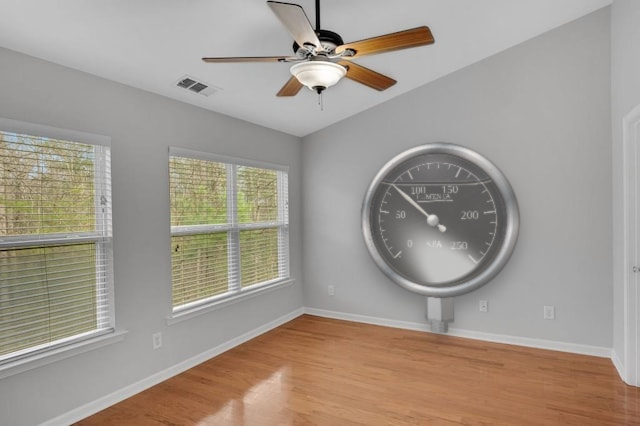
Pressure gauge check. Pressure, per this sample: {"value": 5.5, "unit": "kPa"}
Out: {"value": 80, "unit": "kPa"}
